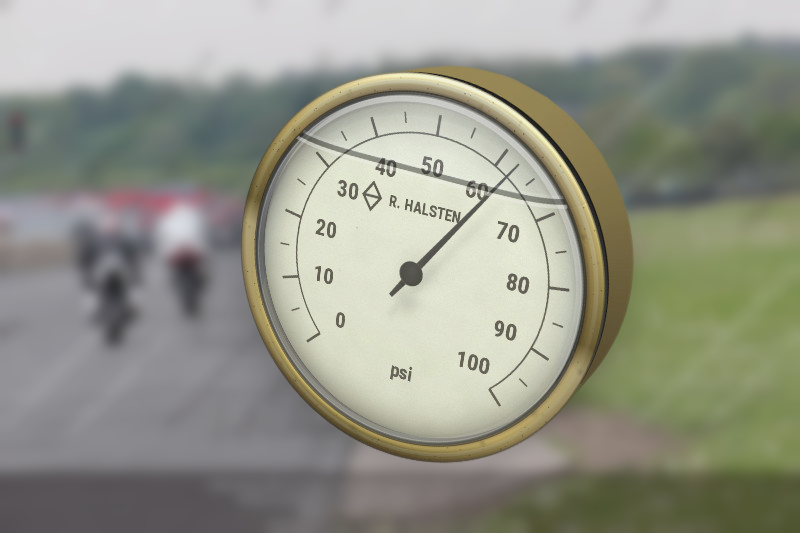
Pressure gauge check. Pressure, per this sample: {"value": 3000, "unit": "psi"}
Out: {"value": 62.5, "unit": "psi"}
